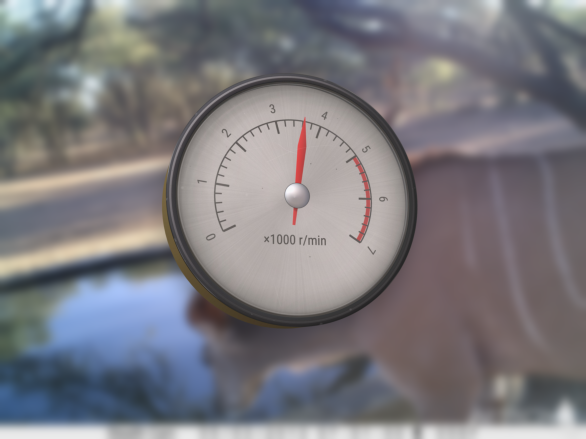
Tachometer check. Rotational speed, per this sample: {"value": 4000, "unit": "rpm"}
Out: {"value": 3600, "unit": "rpm"}
